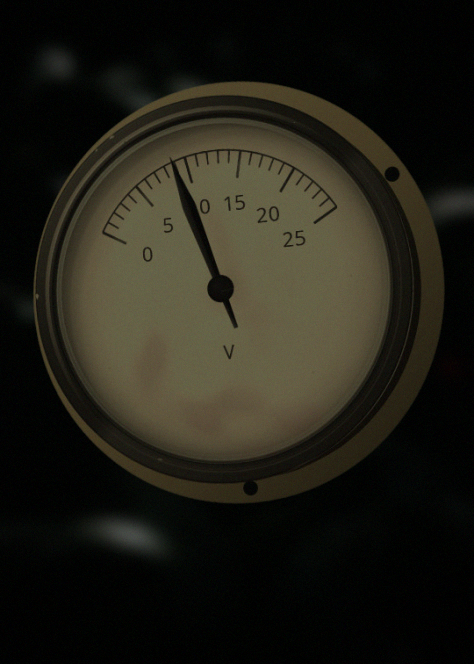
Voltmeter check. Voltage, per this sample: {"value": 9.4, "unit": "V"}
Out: {"value": 9, "unit": "V"}
